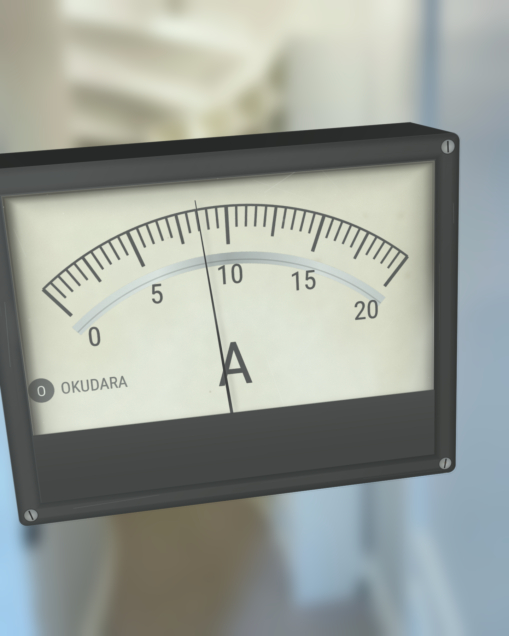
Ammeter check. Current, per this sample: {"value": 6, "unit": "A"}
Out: {"value": 8.5, "unit": "A"}
